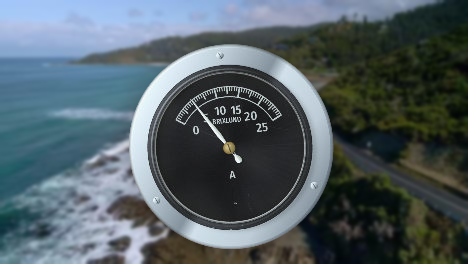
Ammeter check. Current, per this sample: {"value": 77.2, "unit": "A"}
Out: {"value": 5, "unit": "A"}
